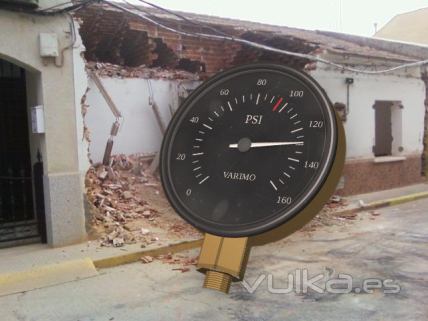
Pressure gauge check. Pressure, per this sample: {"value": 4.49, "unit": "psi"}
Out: {"value": 130, "unit": "psi"}
